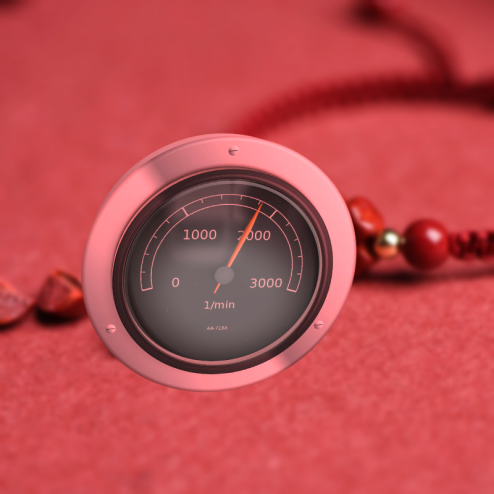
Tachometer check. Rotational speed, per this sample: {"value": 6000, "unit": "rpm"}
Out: {"value": 1800, "unit": "rpm"}
